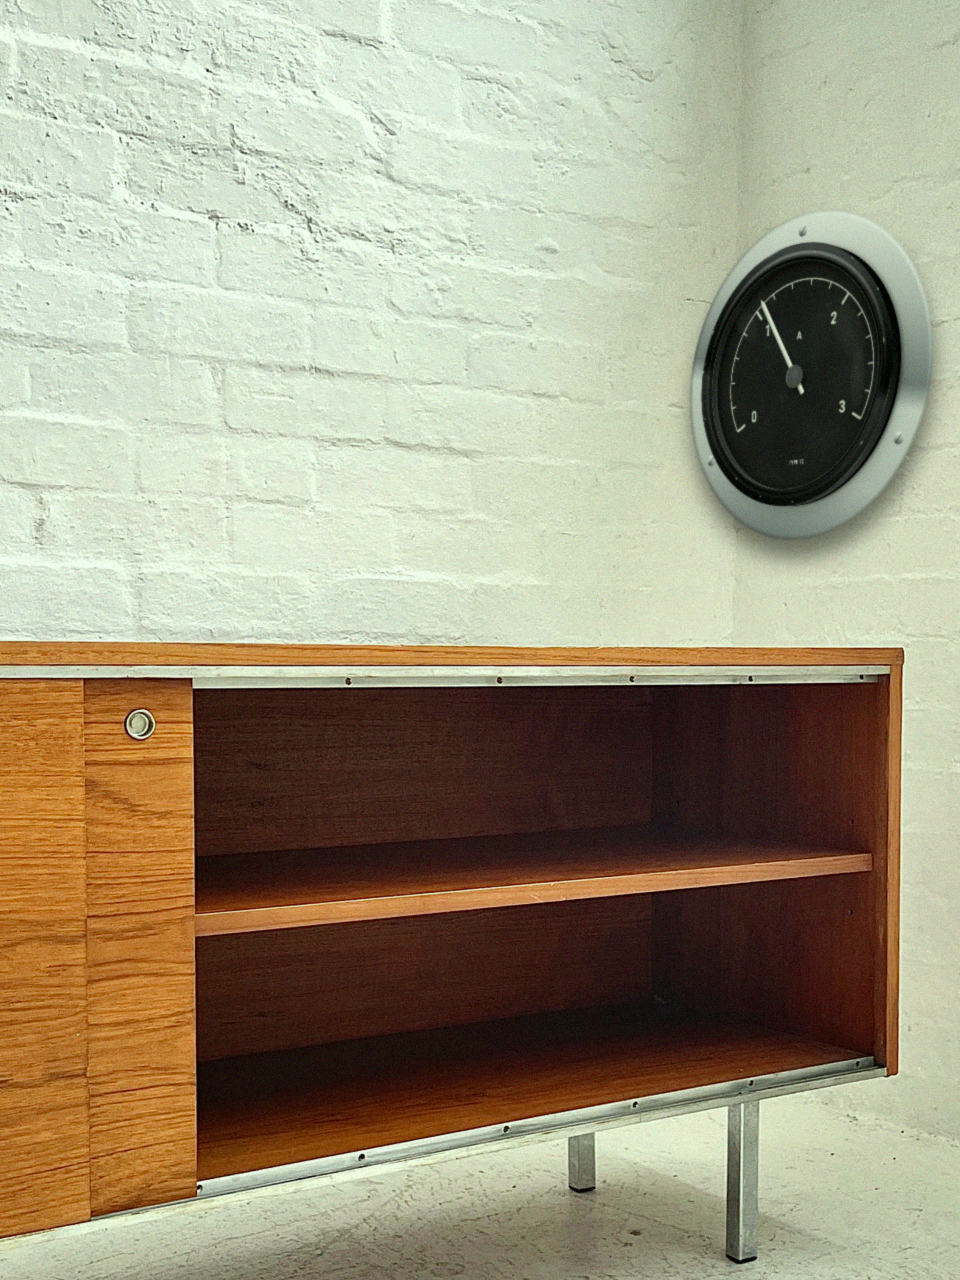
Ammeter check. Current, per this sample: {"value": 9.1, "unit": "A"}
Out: {"value": 1.1, "unit": "A"}
